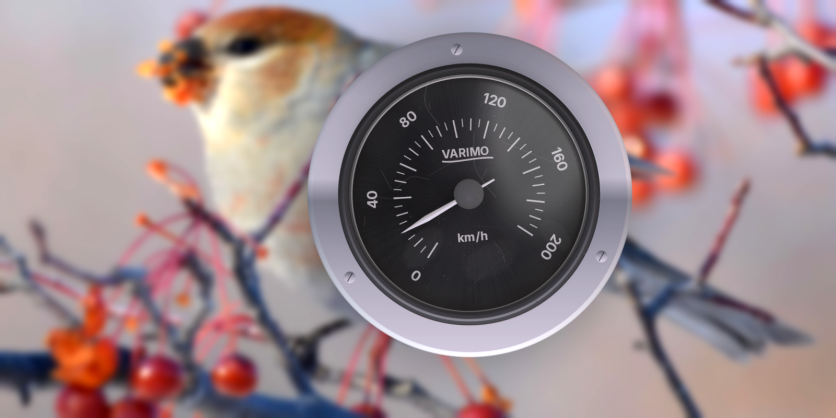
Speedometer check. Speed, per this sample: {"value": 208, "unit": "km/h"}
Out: {"value": 20, "unit": "km/h"}
